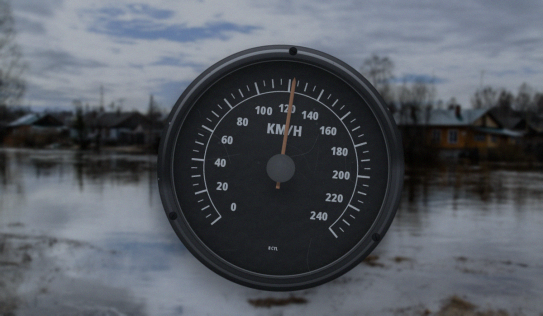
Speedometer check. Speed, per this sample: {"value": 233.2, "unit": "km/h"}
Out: {"value": 122.5, "unit": "km/h"}
